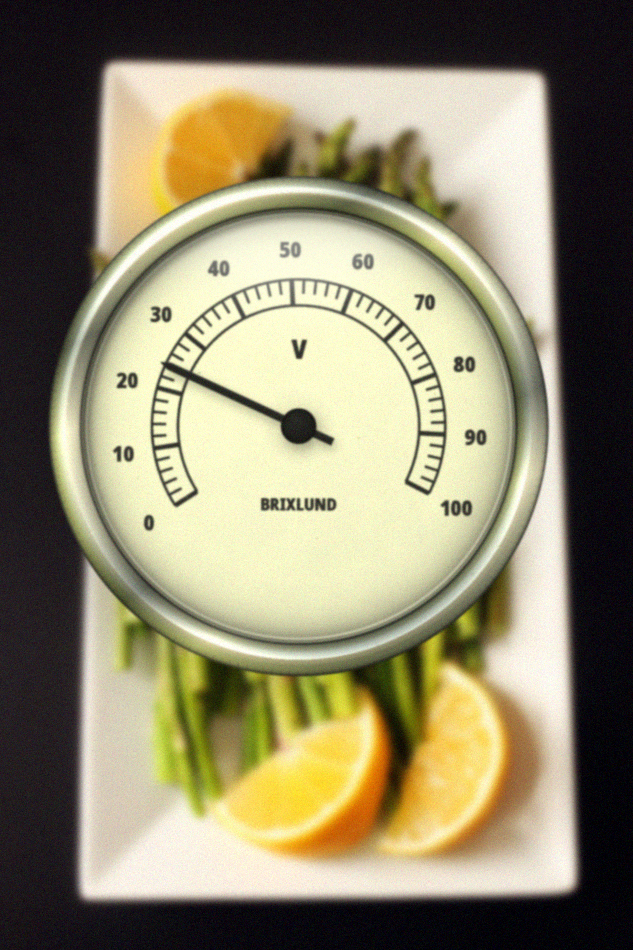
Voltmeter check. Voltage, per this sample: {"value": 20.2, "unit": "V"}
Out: {"value": 24, "unit": "V"}
